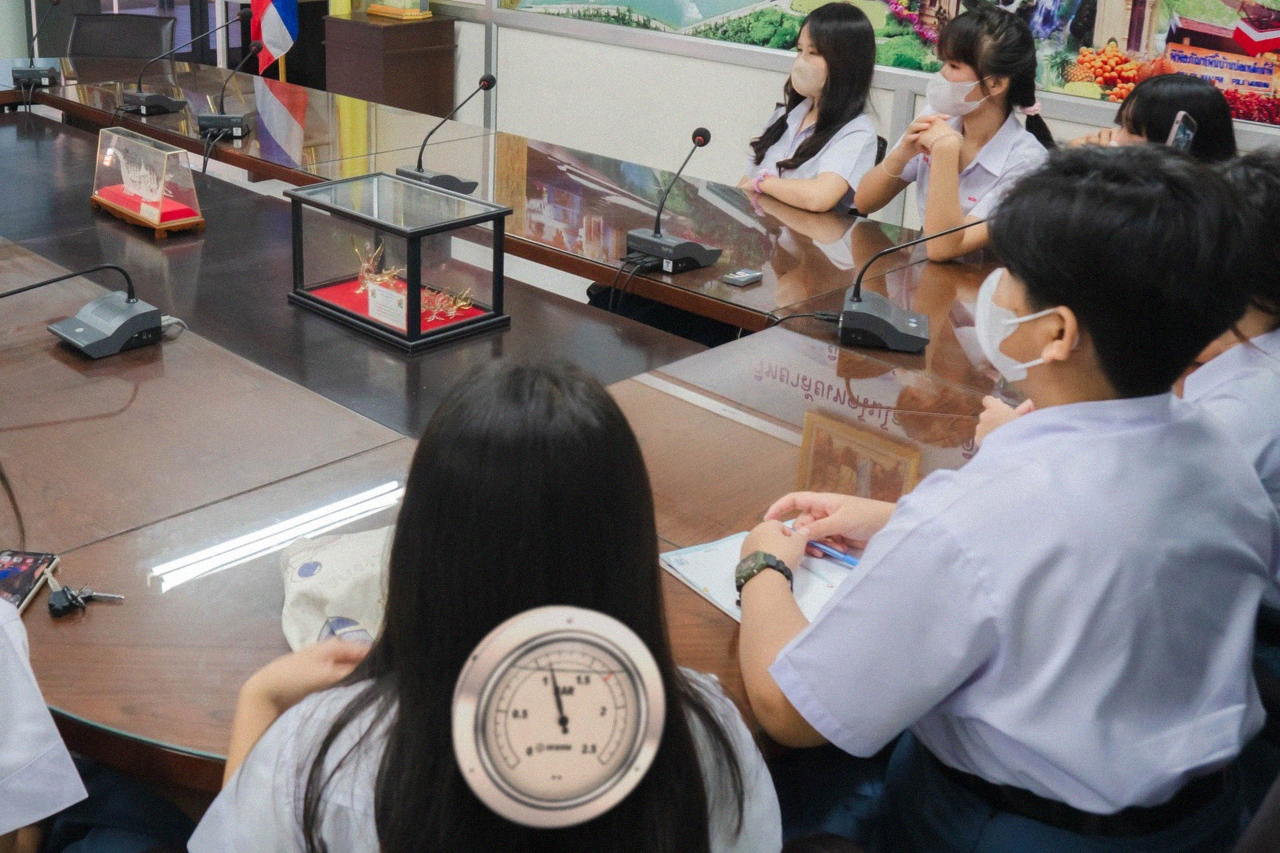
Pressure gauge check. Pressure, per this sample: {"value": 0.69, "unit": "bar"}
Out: {"value": 1.1, "unit": "bar"}
